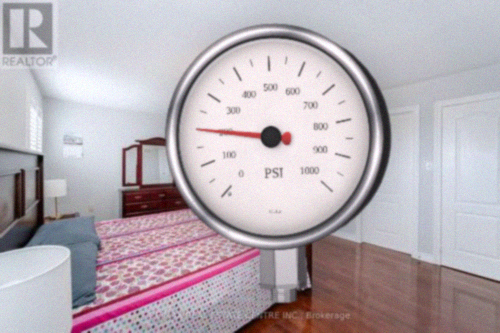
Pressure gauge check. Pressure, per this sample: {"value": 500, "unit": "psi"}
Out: {"value": 200, "unit": "psi"}
